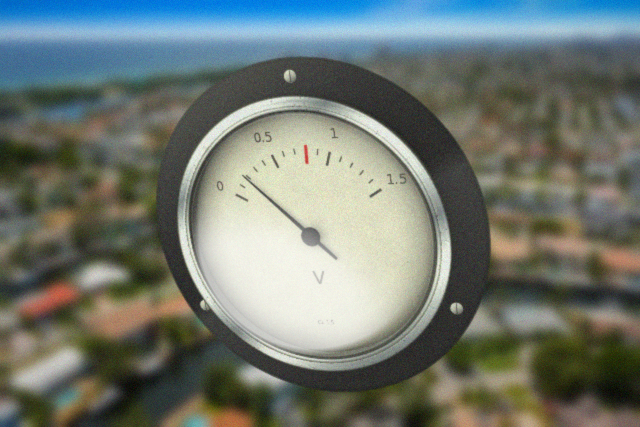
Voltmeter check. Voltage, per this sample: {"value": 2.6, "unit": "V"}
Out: {"value": 0.2, "unit": "V"}
